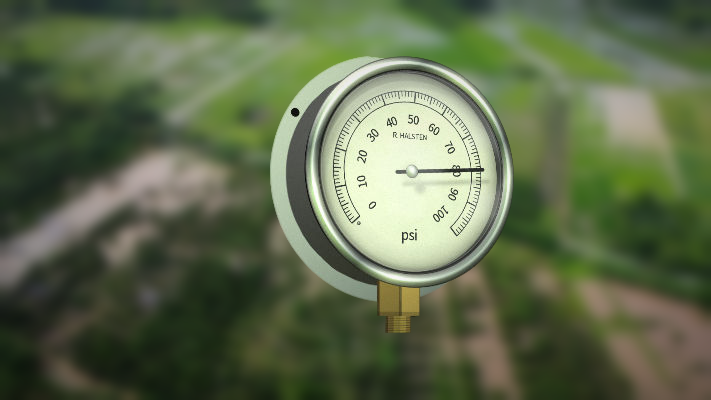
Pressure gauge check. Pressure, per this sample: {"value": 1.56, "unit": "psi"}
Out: {"value": 80, "unit": "psi"}
